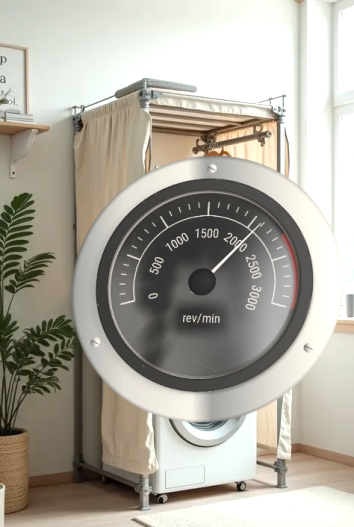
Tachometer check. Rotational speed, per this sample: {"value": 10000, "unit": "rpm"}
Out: {"value": 2100, "unit": "rpm"}
